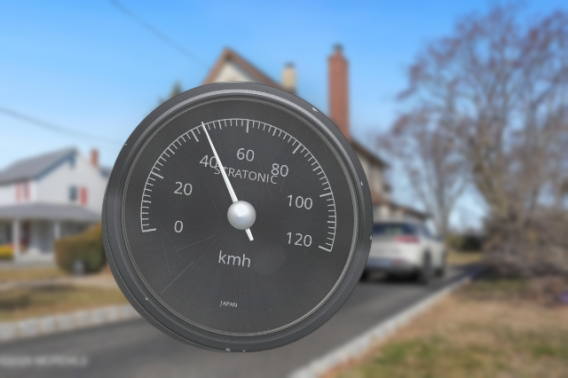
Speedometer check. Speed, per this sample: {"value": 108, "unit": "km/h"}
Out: {"value": 44, "unit": "km/h"}
